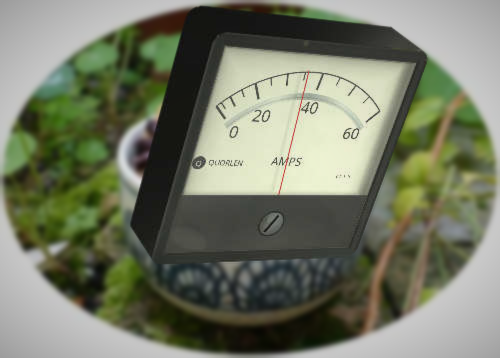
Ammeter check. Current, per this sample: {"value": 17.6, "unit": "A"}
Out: {"value": 35, "unit": "A"}
